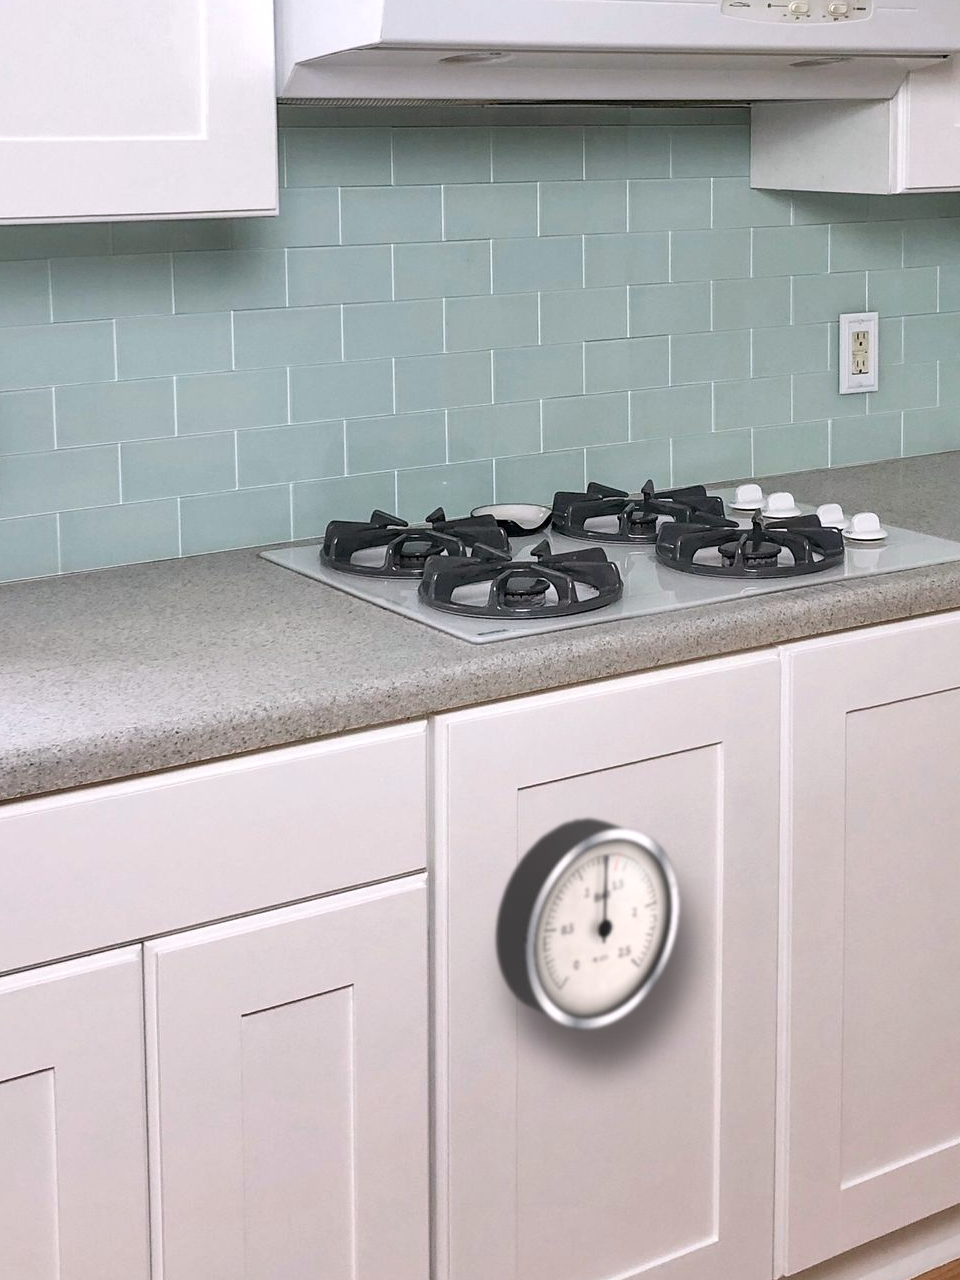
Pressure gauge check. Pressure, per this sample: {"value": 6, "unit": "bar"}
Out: {"value": 1.25, "unit": "bar"}
